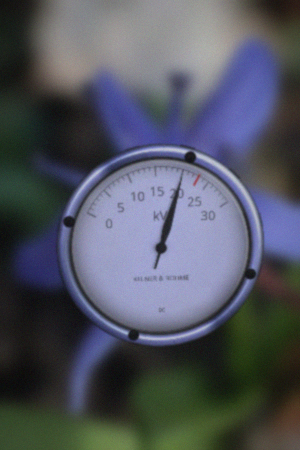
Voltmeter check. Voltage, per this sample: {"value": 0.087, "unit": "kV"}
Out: {"value": 20, "unit": "kV"}
